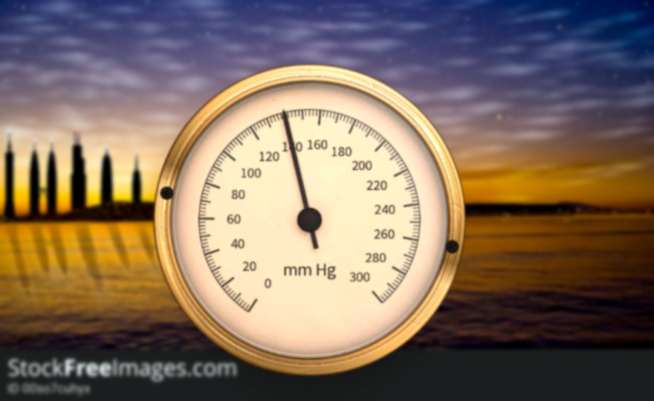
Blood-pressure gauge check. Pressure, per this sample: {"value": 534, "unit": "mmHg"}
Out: {"value": 140, "unit": "mmHg"}
